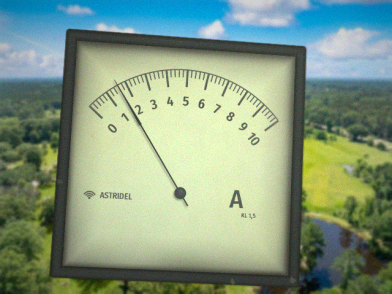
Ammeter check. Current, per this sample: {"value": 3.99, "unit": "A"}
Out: {"value": 1.6, "unit": "A"}
